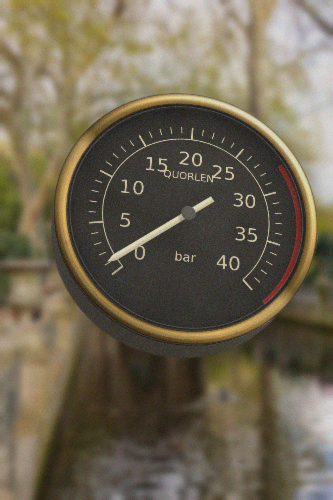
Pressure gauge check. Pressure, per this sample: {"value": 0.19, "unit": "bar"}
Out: {"value": 1, "unit": "bar"}
